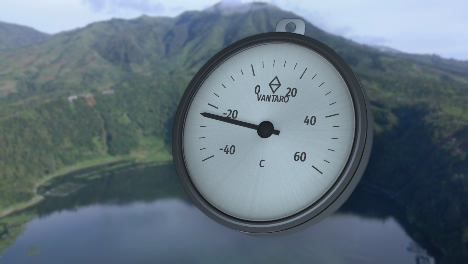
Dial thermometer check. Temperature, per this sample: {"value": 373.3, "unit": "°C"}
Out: {"value": -24, "unit": "°C"}
